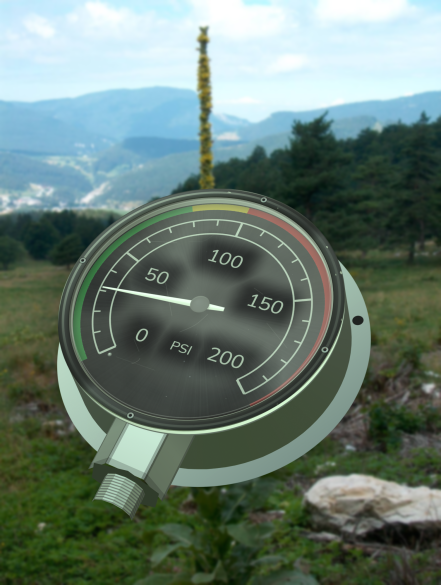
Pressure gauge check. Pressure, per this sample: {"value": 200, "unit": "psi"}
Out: {"value": 30, "unit": "psi"}
